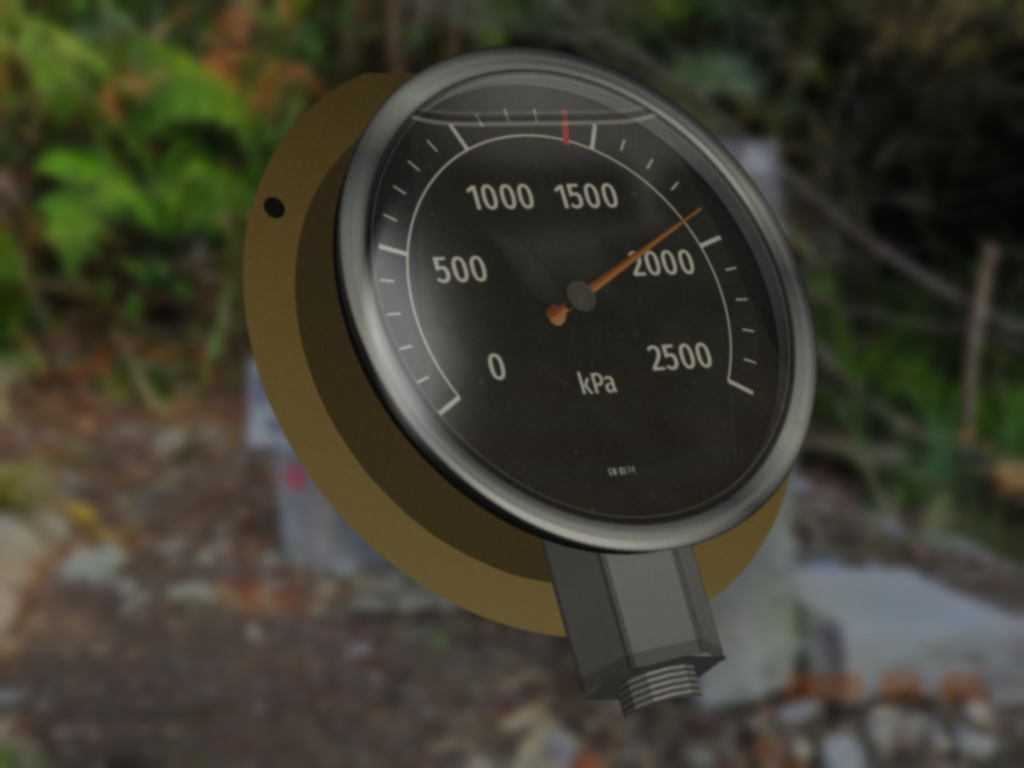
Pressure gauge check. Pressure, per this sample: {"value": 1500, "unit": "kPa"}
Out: {"value": 1900, "unit": "kPa"}
